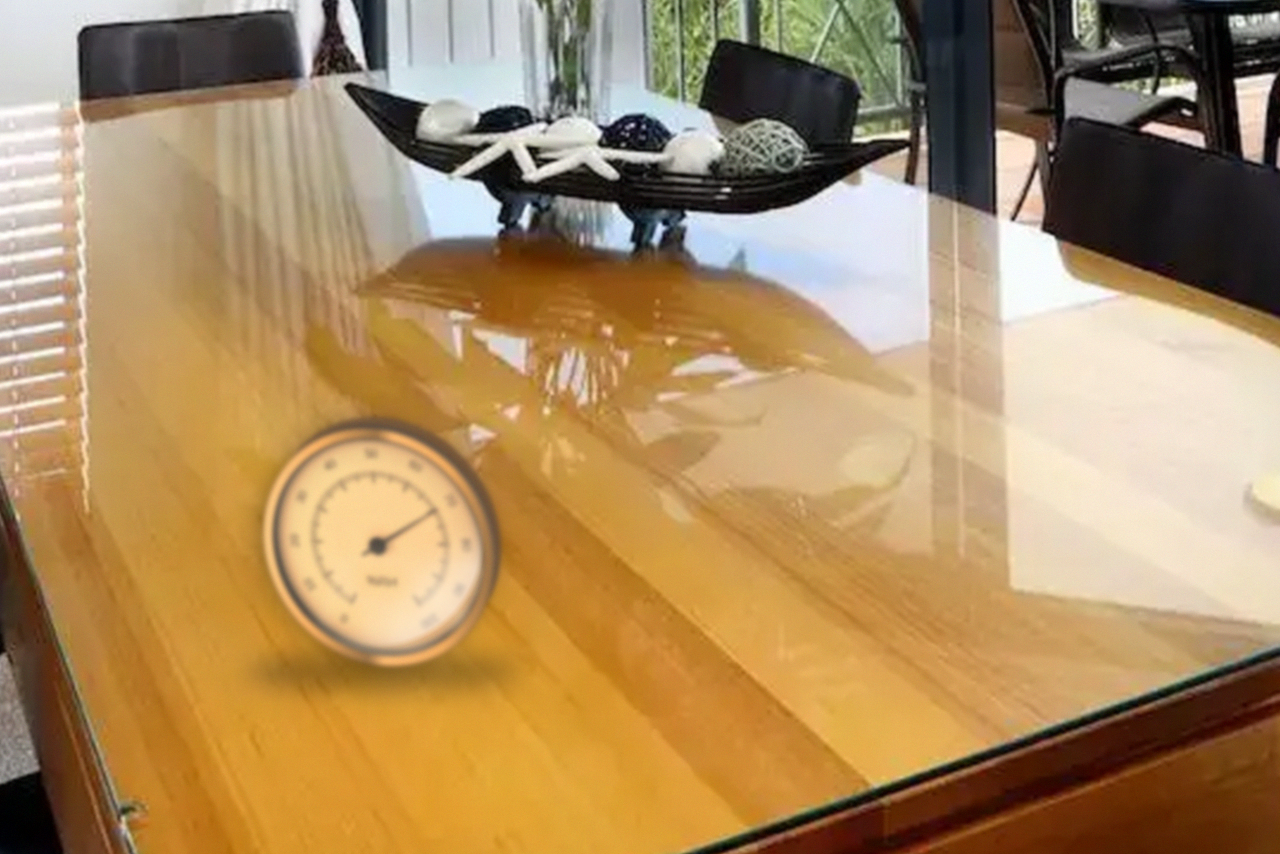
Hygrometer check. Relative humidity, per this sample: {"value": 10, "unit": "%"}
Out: {"value": 70, "unit": "%"}
